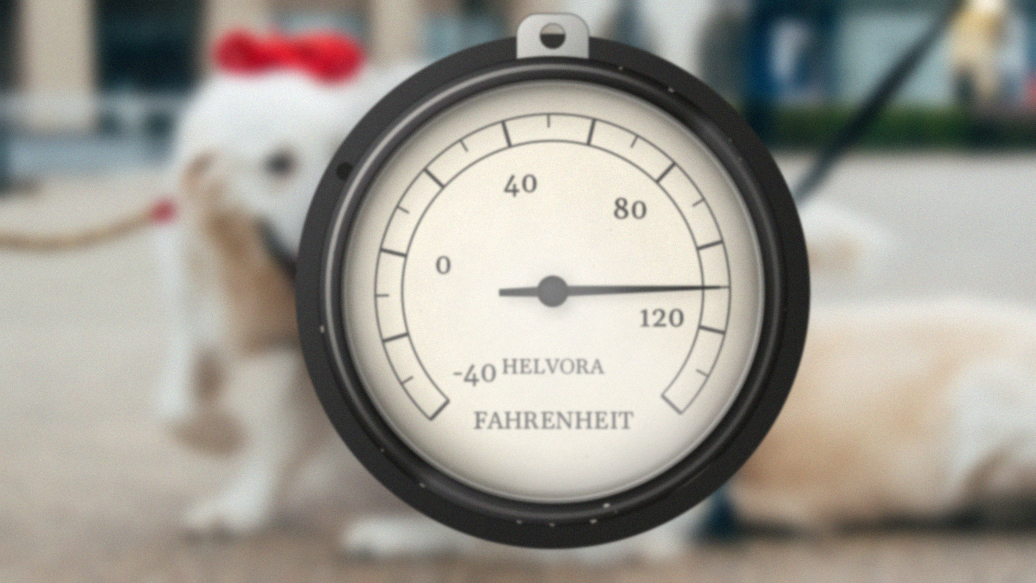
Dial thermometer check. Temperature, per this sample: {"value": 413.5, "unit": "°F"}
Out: {"value": 110, "unit": "°F"}
